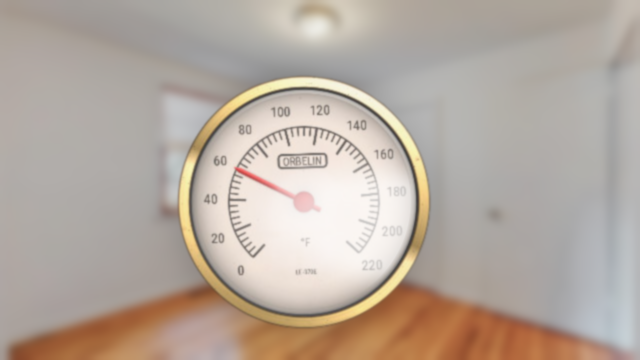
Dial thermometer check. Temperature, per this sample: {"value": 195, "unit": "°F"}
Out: {"value": 60, "unit": "°F"}
